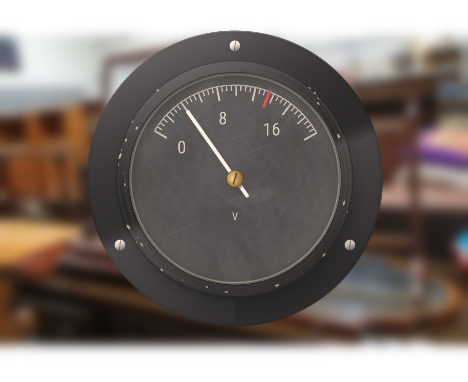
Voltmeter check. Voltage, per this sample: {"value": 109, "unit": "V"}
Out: {"value": 4, "unit": "V"}
